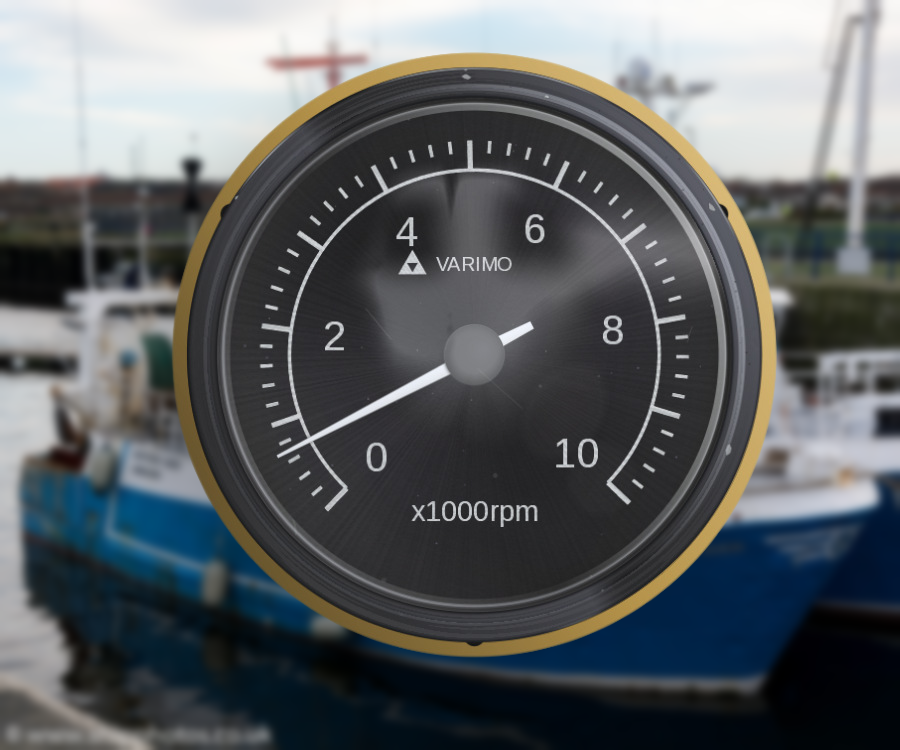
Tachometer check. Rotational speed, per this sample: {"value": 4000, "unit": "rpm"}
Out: {"value": 700, "unit": "rpm"}
